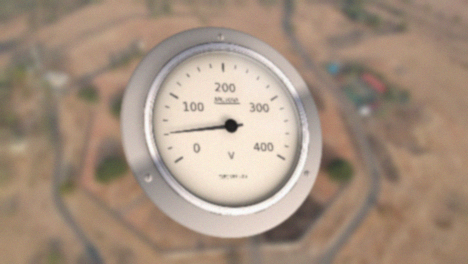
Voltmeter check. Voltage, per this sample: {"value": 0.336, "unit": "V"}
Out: {"value": 40, "unit": "V"}
